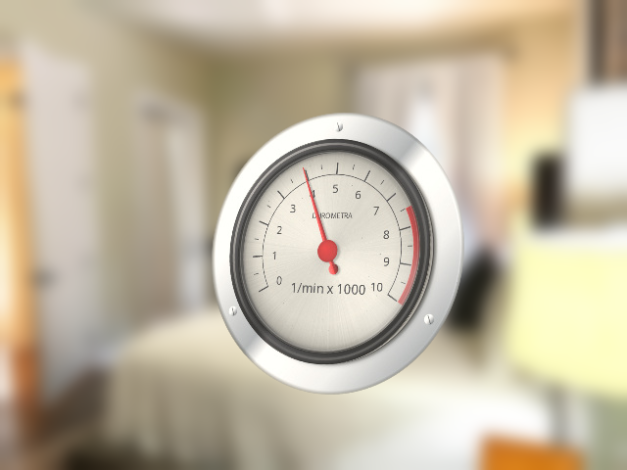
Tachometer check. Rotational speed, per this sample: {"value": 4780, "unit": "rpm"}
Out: {"value": 4000, "unit": "rpm"}
